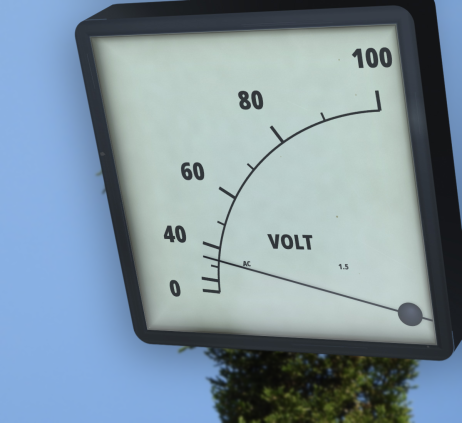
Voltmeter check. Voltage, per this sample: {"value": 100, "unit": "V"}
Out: {"value": 35, "unit": "V"}
